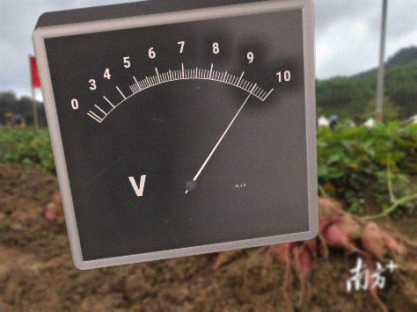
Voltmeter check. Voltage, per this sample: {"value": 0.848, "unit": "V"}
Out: {"value": 9.5, "unit": "V"}
